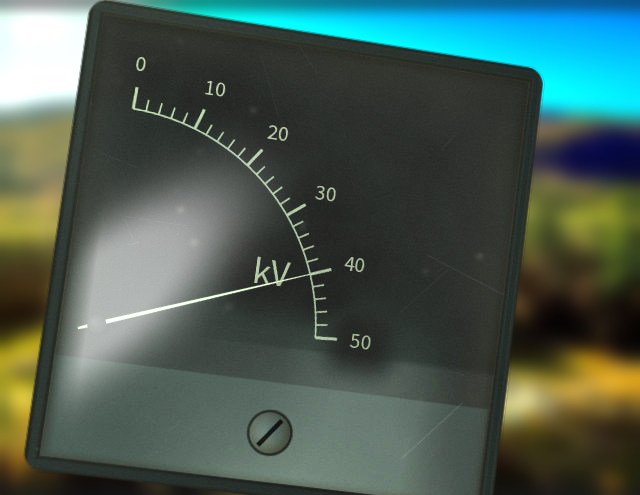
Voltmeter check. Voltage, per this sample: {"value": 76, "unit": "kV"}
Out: {"value": 40, "unit": "kV"}
